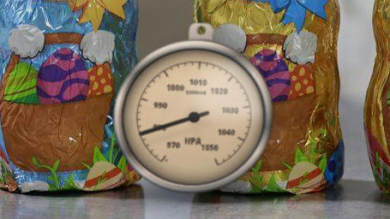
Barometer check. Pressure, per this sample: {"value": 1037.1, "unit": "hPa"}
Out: {"value": 980, "unit": "hPa"}
